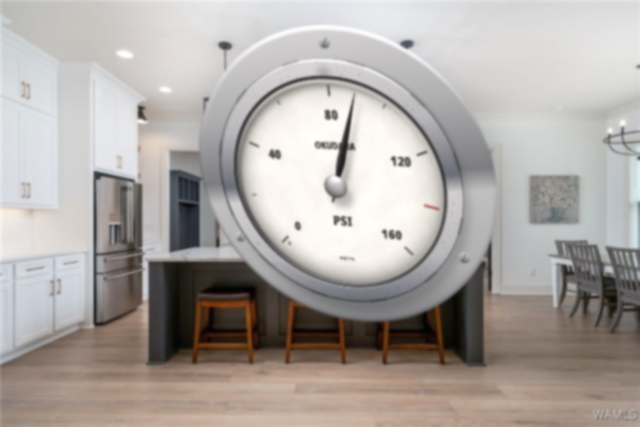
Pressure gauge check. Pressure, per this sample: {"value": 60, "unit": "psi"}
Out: {"value": 90, "unit": "psi"}
